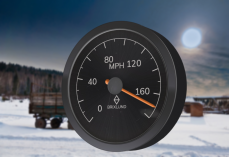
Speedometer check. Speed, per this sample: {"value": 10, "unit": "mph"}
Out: {"value": 170, "unit": "mph"}
